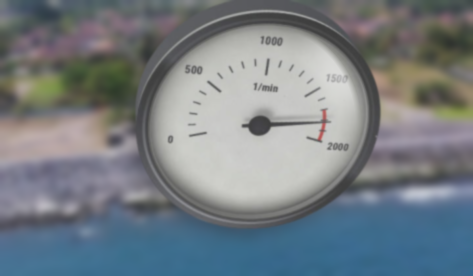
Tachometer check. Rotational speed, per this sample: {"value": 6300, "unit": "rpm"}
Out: {"value": 1800, "unit": "rpm"}
